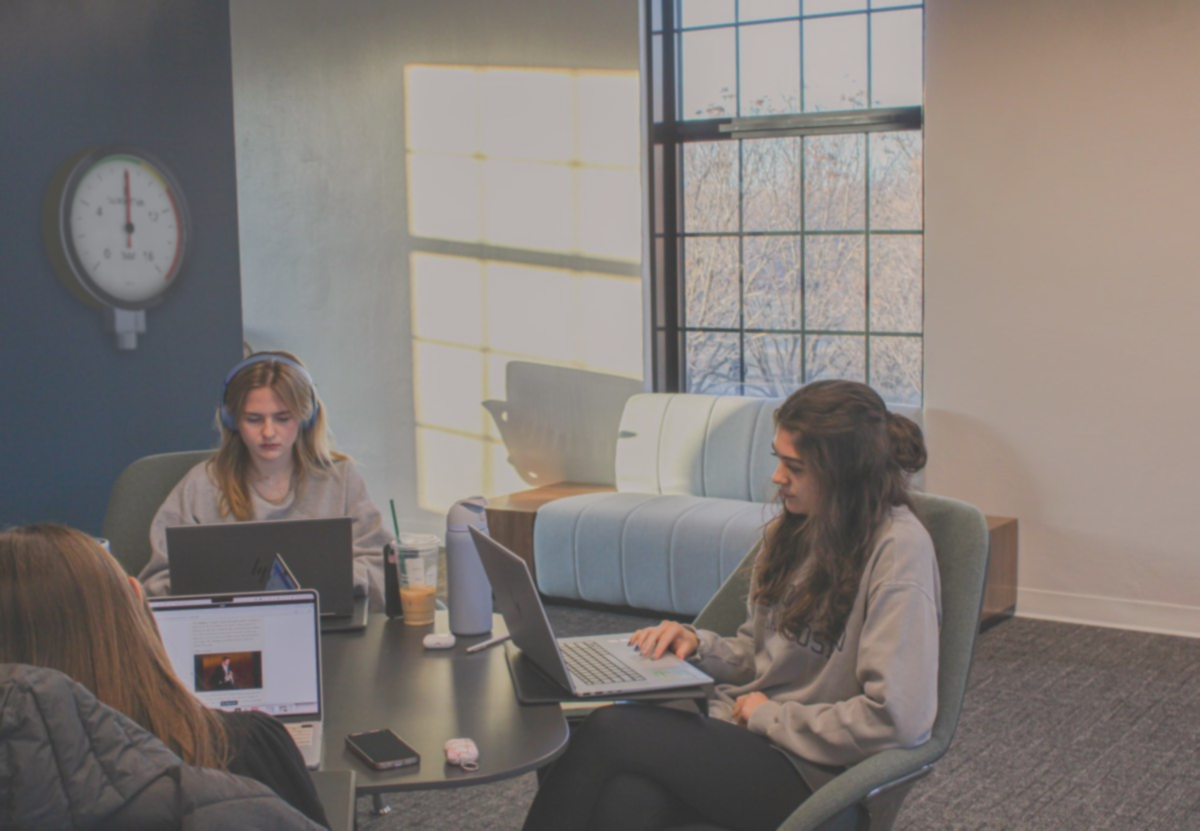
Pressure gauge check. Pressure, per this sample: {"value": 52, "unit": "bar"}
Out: {"value": 8, "unit": "bar"}
